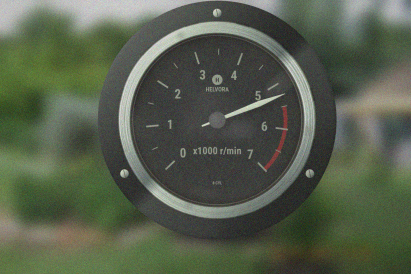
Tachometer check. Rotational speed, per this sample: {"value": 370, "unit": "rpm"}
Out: {"value": 5250, "unit": "rpm"}
